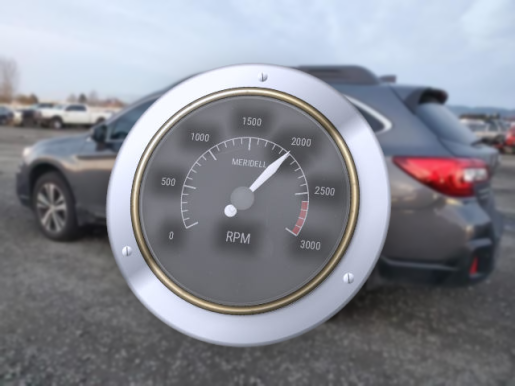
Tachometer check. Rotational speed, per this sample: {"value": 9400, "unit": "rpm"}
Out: {"value": 2000, "unit": "rpm"}
